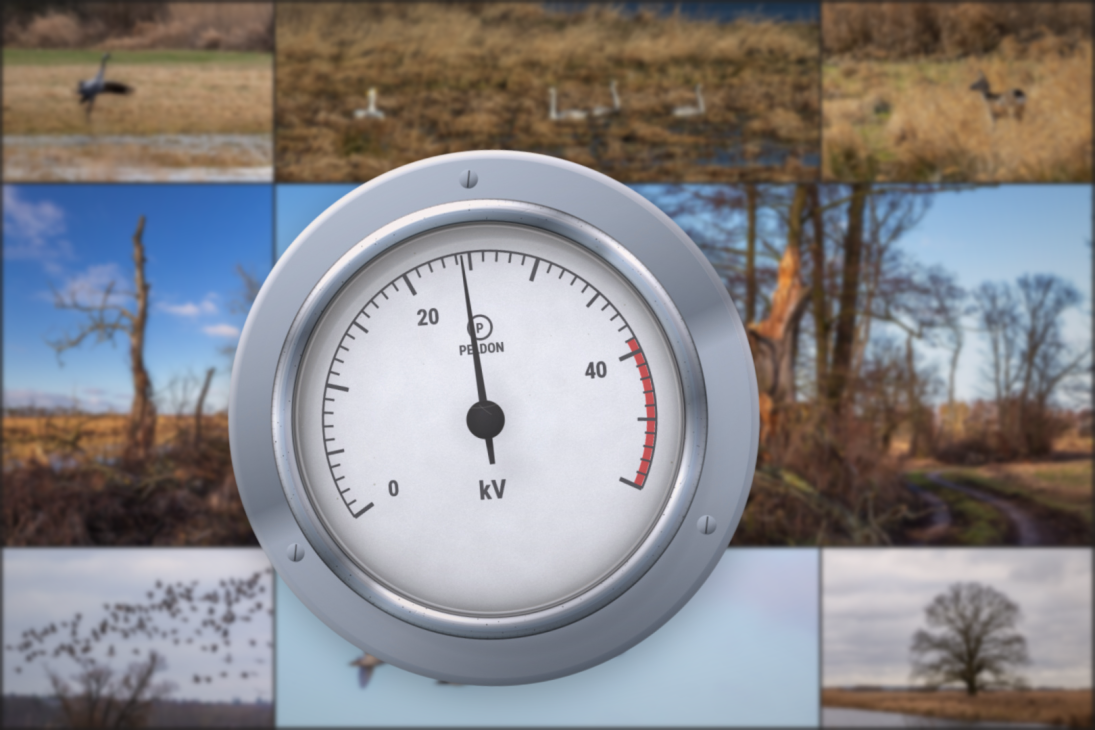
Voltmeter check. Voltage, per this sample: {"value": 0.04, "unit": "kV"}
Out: {"value": 24.5, "unit": "kV"}
